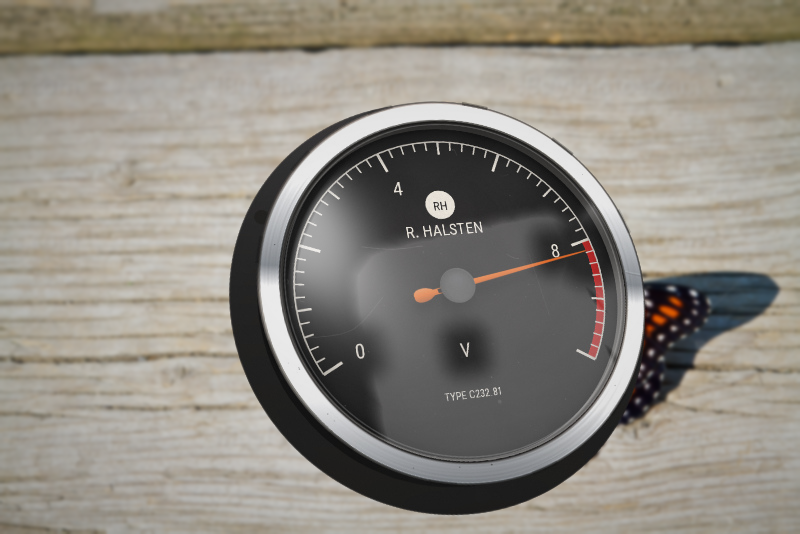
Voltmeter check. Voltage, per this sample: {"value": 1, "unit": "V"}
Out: {"value": 8.2, "unit": "V"}
